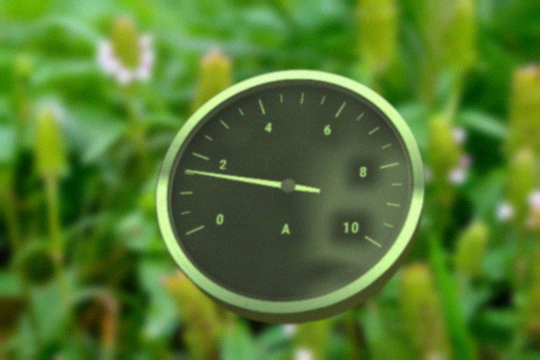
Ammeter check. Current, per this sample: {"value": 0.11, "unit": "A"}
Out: {"value": 1.5, "unit": "A"}
